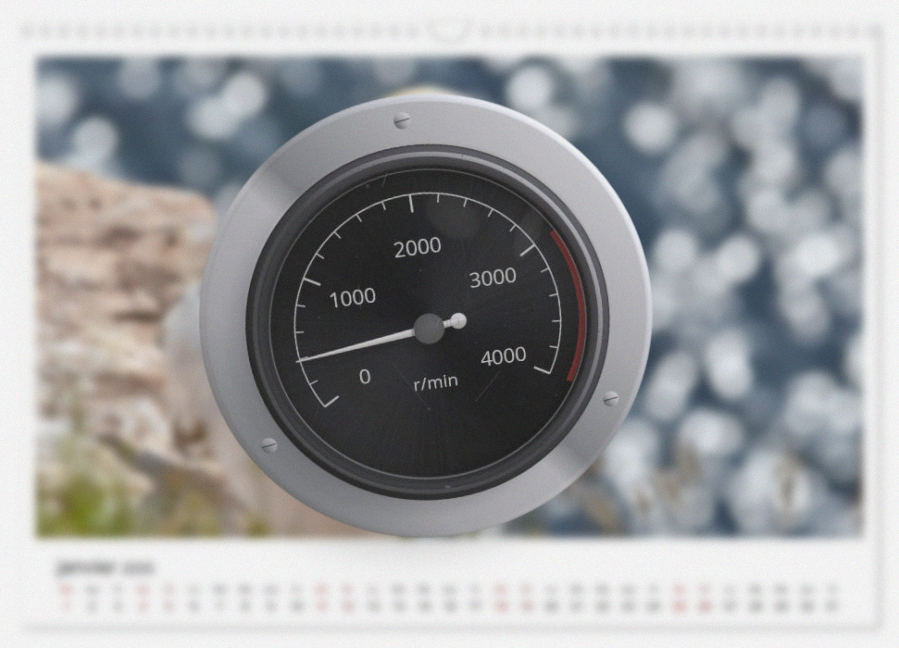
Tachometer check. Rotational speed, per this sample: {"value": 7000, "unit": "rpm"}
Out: {"value": 400, "unit": "rpm"}
